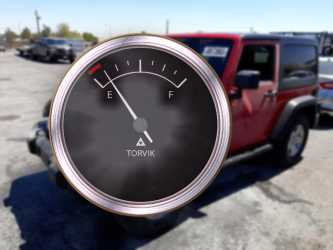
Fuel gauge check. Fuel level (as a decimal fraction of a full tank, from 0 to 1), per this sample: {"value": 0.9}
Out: {"value": 0.125}
